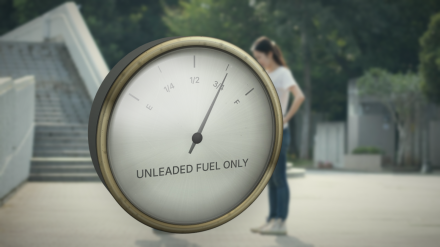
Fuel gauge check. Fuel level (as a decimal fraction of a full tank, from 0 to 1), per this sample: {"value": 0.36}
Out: {"value": 0.75}
